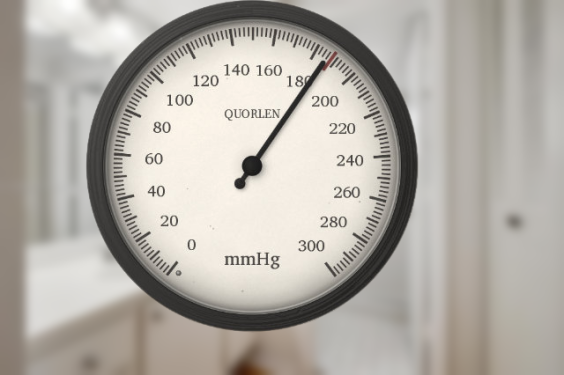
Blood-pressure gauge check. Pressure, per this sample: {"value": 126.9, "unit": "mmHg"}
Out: {"value": 186, "unit": "mmHg"}
